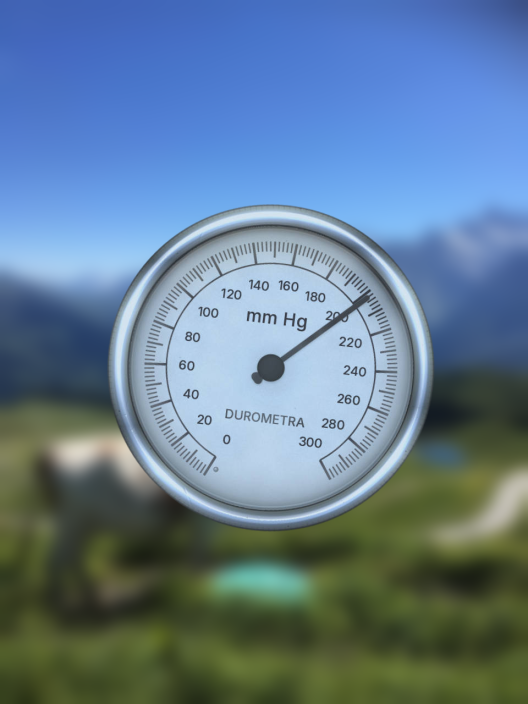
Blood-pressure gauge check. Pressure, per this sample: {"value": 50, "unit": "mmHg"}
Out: {"value": 202, "unit": "mmHg"}
